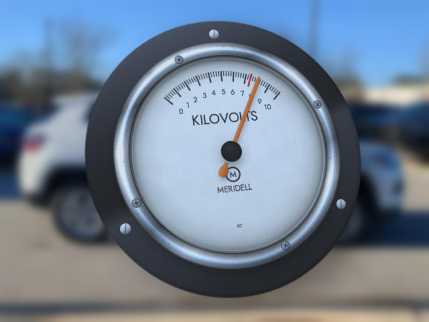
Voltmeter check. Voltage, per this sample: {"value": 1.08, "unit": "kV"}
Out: {"value": 8, "unit": "kV"}
